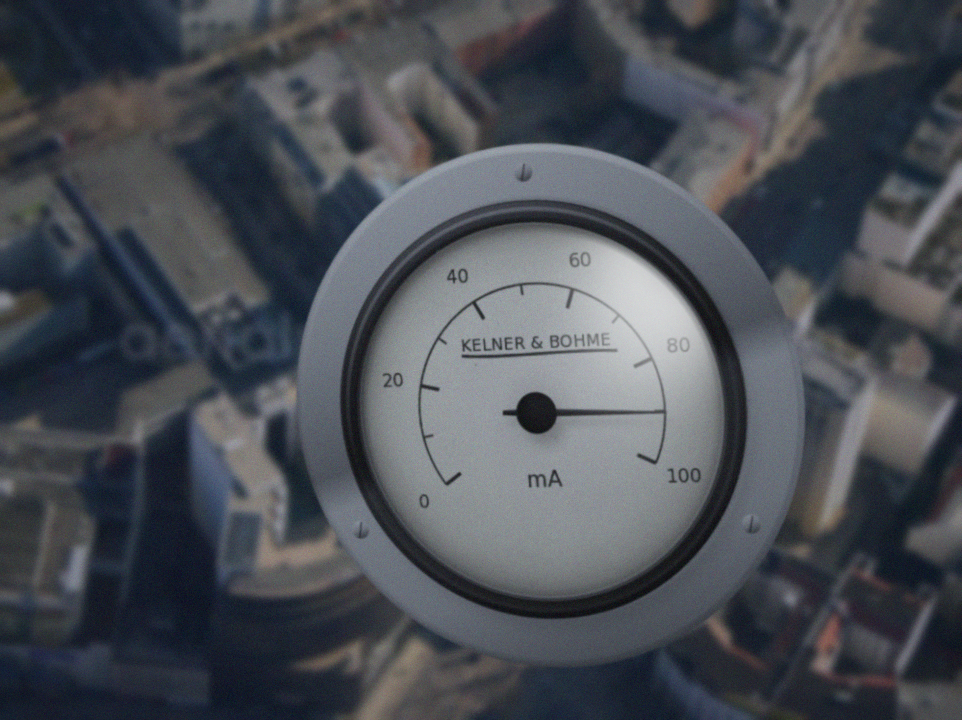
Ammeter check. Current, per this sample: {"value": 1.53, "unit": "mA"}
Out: {"value": 90, "unit": "mA"}
